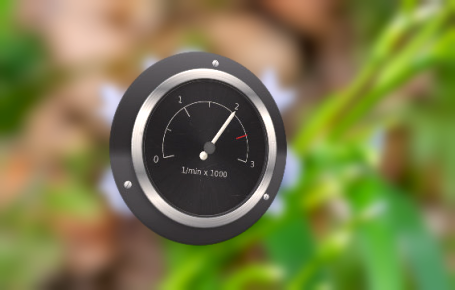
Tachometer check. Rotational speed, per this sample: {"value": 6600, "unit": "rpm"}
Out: {"value": 2000, "unit": "rpm"}
